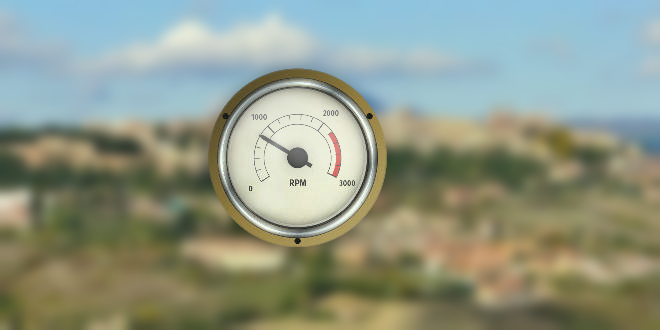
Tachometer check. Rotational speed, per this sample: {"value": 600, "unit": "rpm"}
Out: {"value": 800, "unit": "rpm"}
